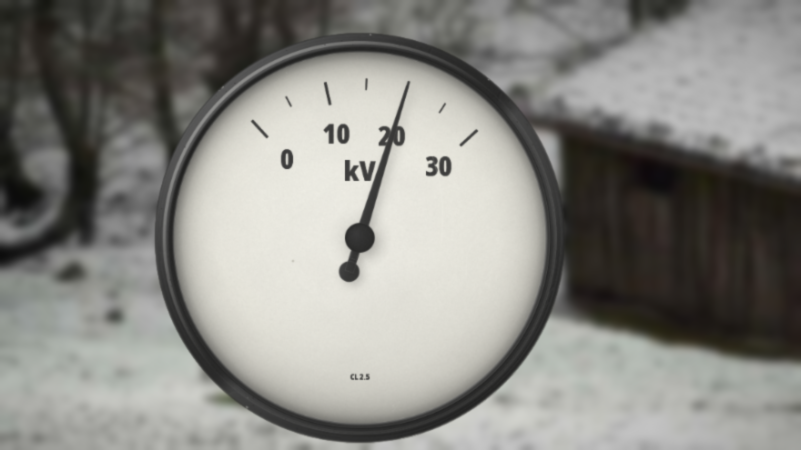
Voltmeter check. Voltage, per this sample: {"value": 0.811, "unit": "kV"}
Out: {"value": 20, "unit": "kV"}
